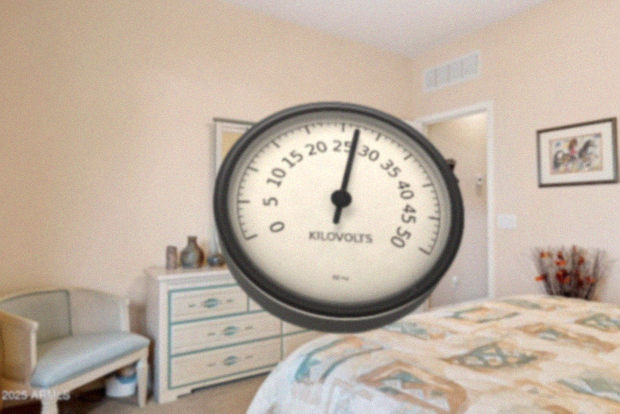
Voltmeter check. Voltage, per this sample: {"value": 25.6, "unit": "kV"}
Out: {"value": 27, "unit": "kV"}
